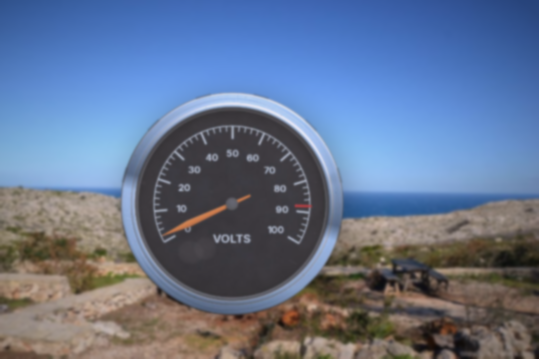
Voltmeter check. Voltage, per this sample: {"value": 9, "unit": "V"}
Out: {"value": 2, "unit": "V"}
